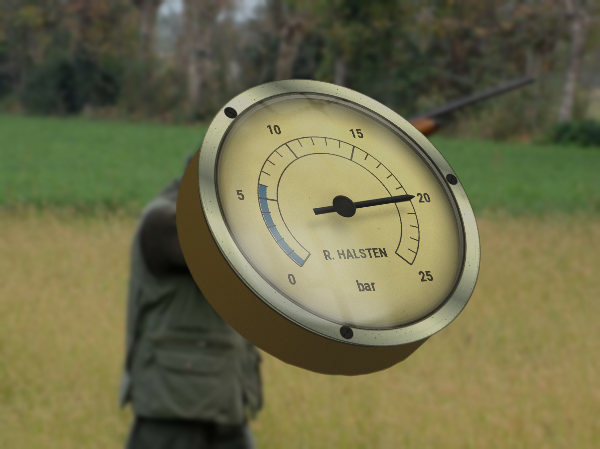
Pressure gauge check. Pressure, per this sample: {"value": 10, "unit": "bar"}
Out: {"value": 20, "unit": "bar"}
